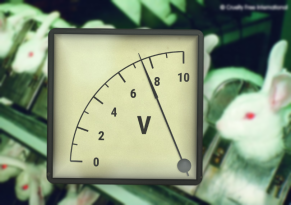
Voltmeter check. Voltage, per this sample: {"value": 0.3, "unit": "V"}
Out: {"value": 7.5, "unit": "V"}
